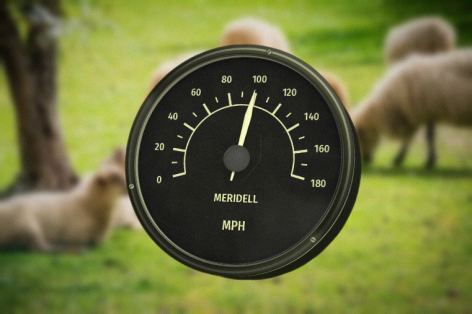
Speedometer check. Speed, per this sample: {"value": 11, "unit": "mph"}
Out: {"value": 100, "unit": "mph"}
